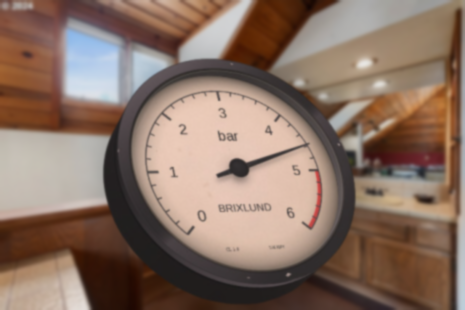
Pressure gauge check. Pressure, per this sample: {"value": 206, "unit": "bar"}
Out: {"value": 4.6, "unit": "bar"}
